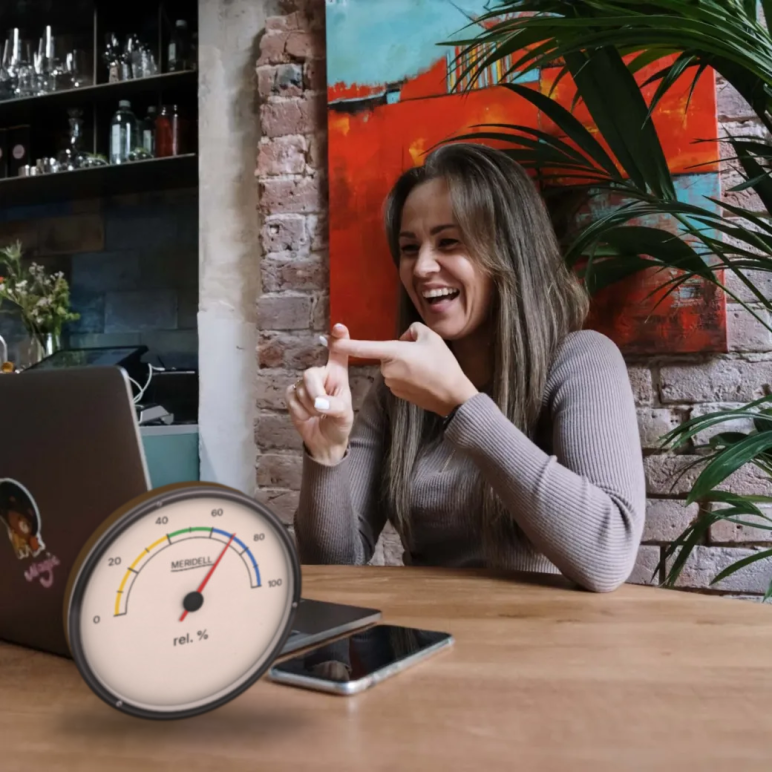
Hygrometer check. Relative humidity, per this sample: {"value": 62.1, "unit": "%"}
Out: {"value": 70, "unit": "%"}
